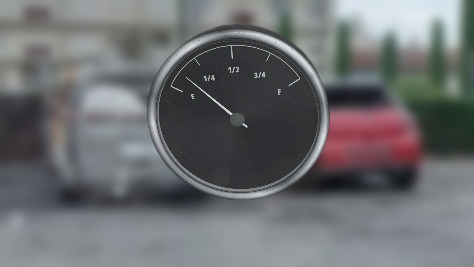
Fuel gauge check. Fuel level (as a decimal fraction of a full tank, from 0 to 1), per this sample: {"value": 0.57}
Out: {"value": 0.125}
